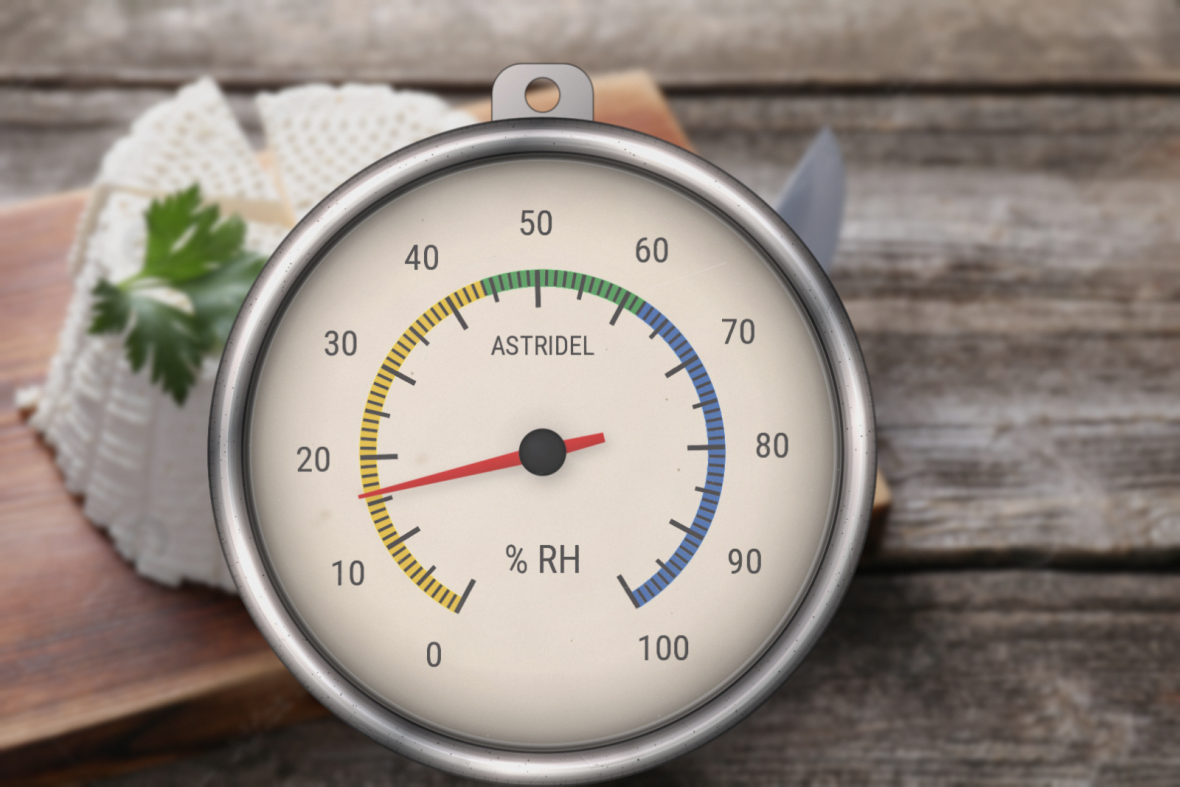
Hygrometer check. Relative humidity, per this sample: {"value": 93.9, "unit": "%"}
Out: {"value": 16, "unit": "%"}
